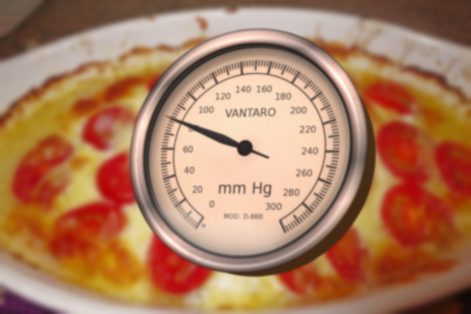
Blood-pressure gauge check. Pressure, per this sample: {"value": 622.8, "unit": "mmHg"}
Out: {"value": 80, "unit": "mmHg"}
